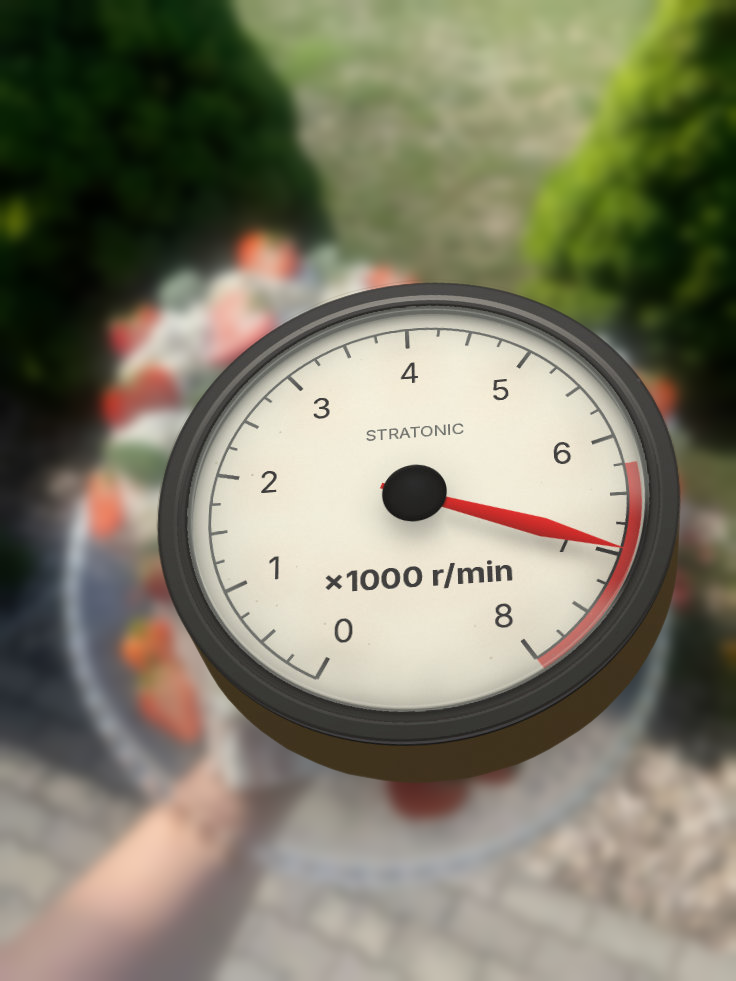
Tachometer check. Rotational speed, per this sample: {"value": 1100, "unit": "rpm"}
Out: {"value": 7000, "unit": "rpm"}
